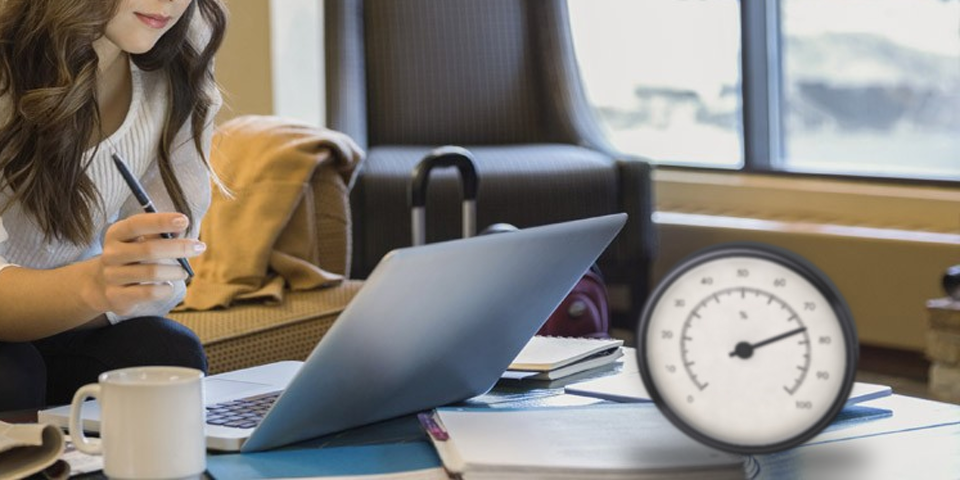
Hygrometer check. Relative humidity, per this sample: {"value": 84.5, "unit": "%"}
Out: {"value": 75, "unit": "%"}
